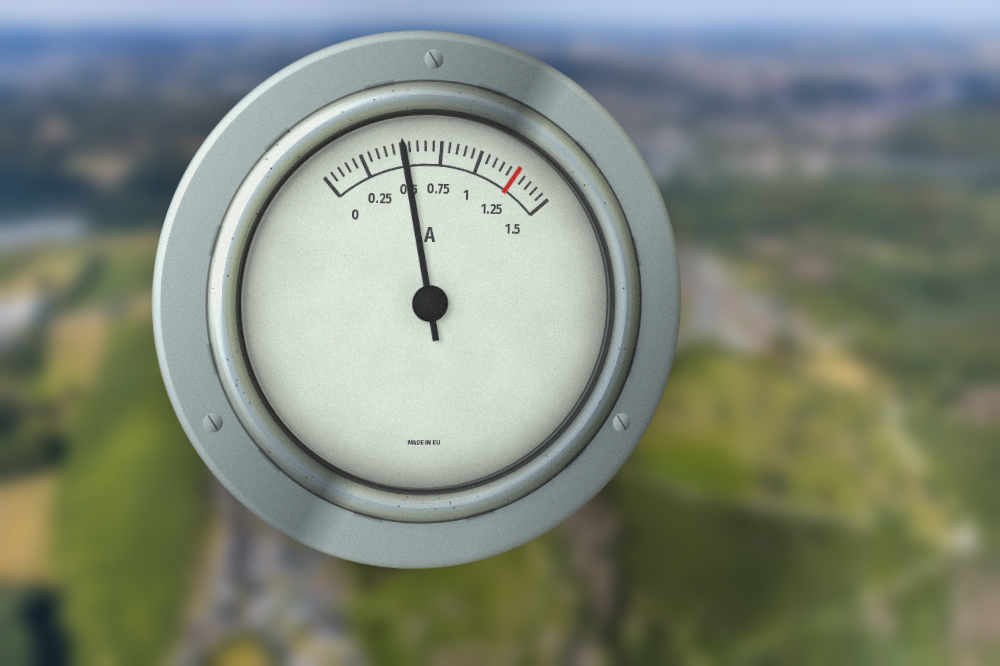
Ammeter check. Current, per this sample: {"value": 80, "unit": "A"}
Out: {"value": 0.5, "unit": "A"}
